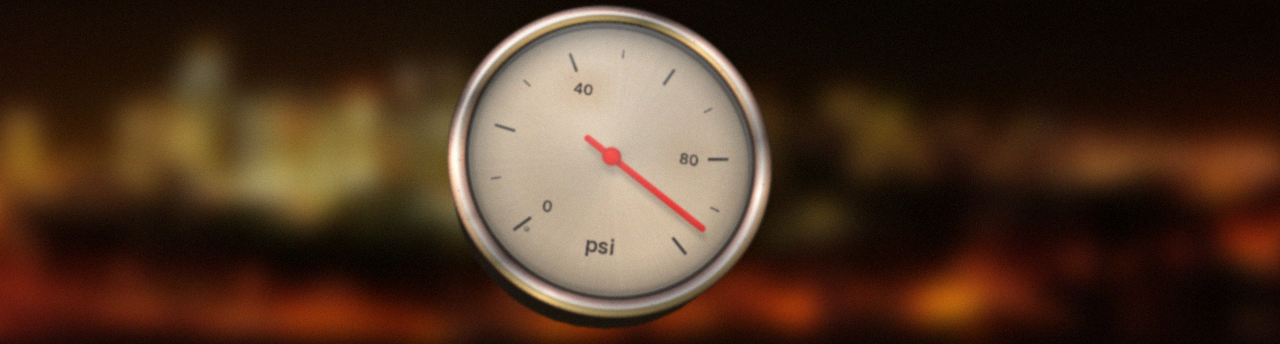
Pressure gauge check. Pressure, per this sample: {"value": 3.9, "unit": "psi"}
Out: {"value": 95, "unit": "psi"}
